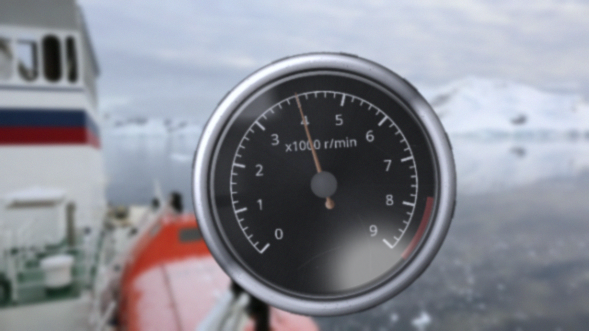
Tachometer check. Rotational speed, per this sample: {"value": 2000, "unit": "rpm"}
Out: {"value": 4000, "unit": "rpm"}
